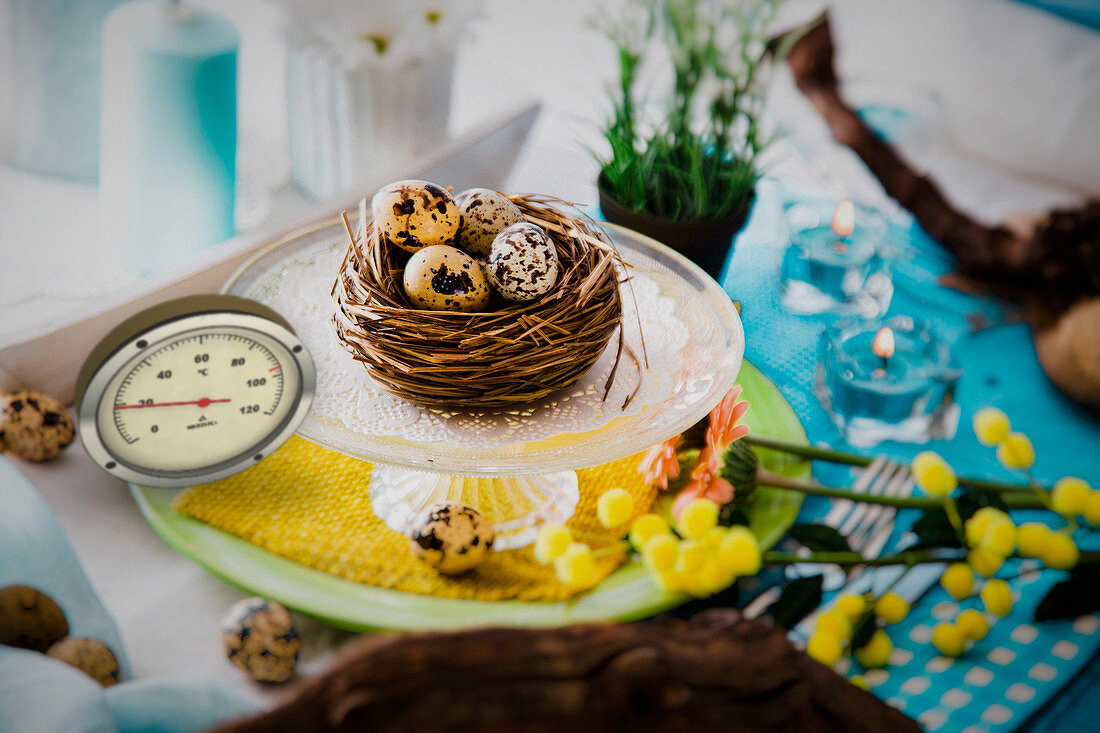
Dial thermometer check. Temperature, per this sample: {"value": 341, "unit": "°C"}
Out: {"value": 20, "unit": "°C"}
